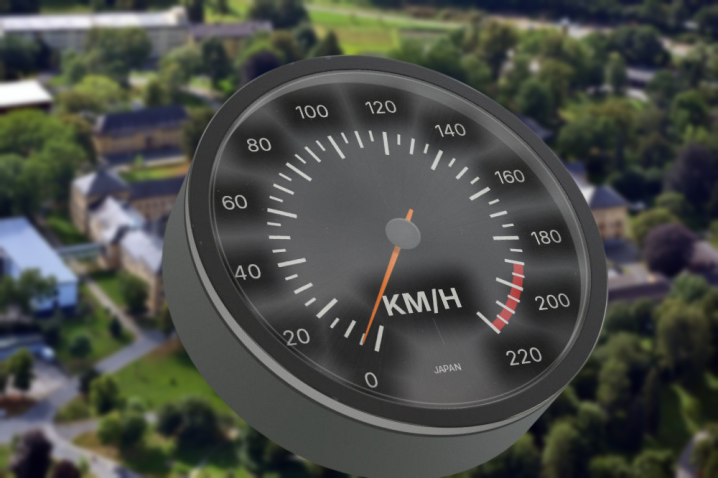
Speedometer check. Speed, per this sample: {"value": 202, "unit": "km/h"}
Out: {"value": 5, "unit": "km/h"}
